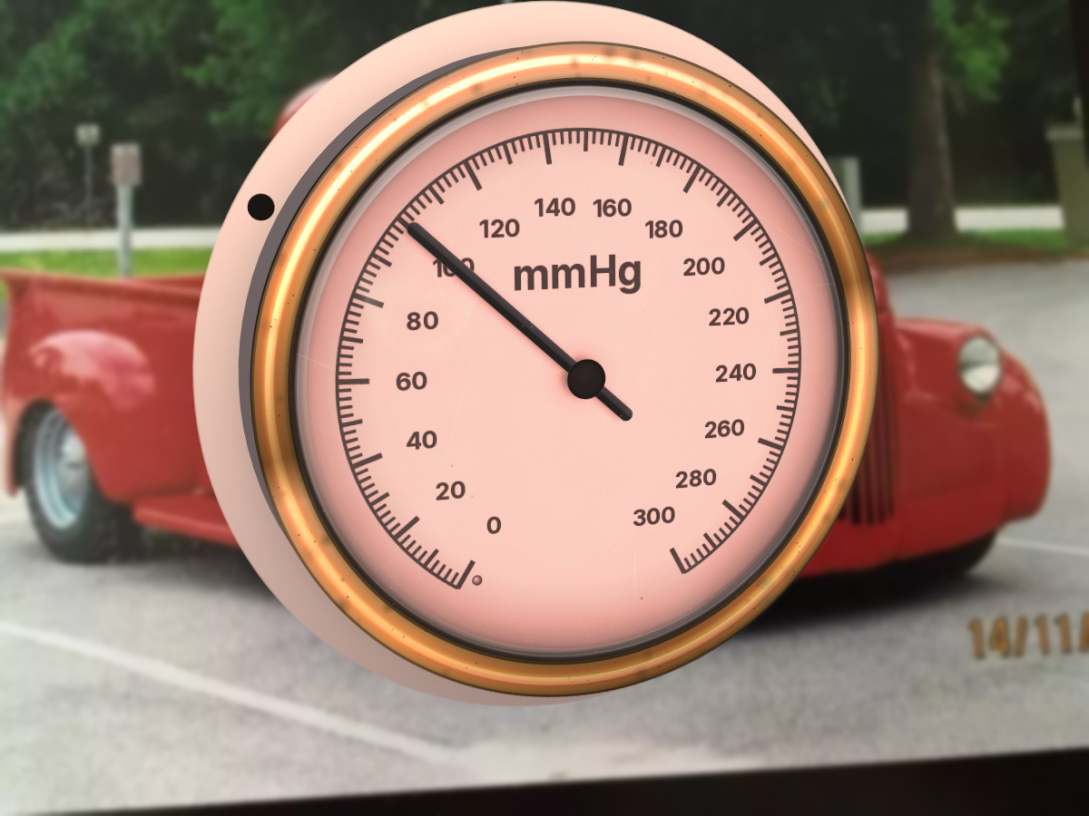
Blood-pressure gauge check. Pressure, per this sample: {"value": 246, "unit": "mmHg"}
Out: {"value": 100, "unit": "mmHg"}
